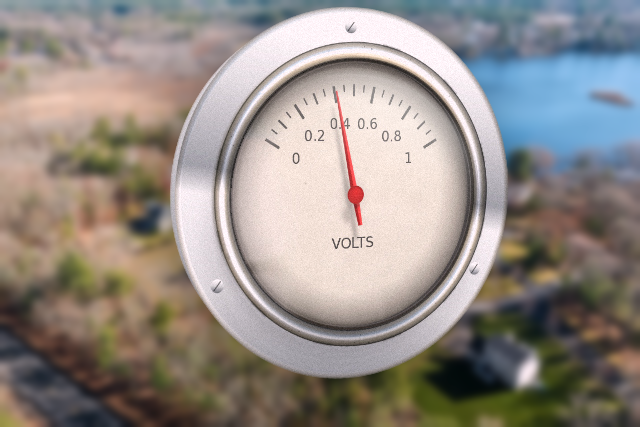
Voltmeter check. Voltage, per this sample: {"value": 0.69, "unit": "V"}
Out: {"value": 0.4, "unit": "V"}
